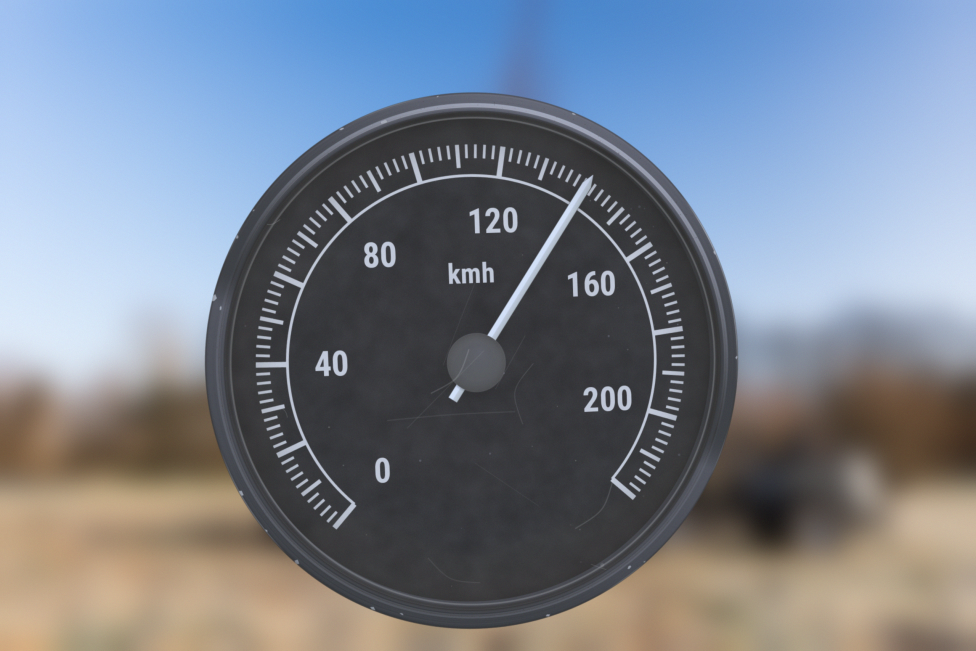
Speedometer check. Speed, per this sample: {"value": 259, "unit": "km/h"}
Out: {"value": 140, "unit": "km/h"}
